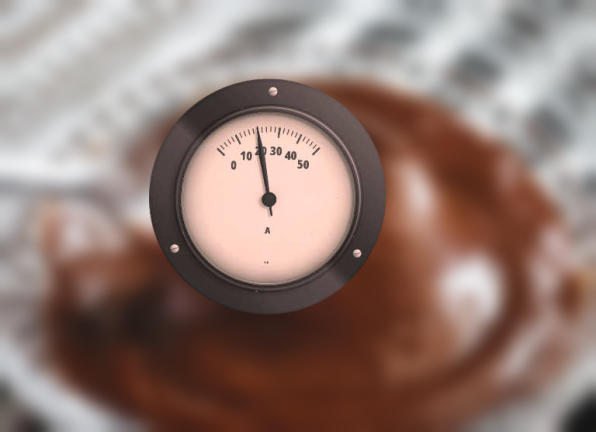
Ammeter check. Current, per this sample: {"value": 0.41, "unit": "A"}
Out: {"value": 20, "unit": "A"}
